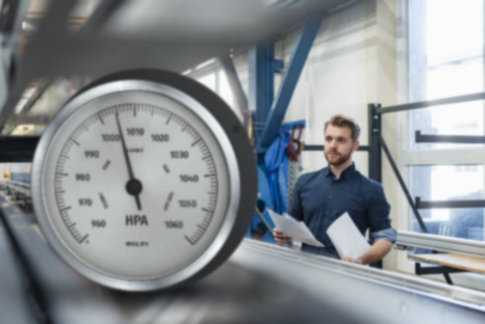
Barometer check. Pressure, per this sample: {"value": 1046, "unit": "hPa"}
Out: {"value": 1005, "unit": "hPa"}
